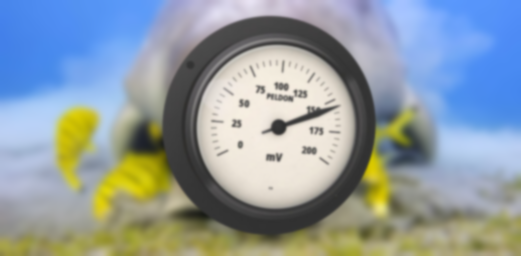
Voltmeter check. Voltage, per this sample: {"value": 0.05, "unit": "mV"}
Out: {"value": 155, "unit": "mV"}
